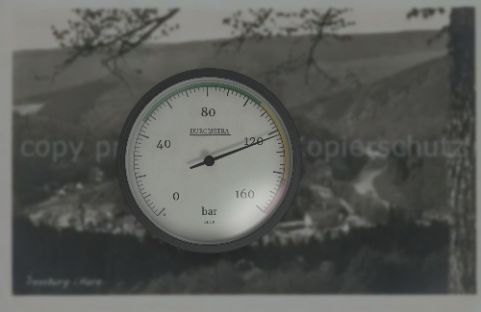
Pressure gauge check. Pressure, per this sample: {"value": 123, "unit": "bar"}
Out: {"value": 122, "unit": "bar"}
